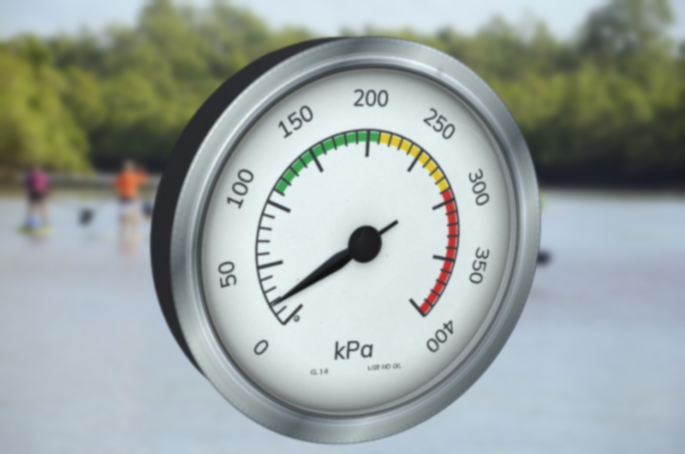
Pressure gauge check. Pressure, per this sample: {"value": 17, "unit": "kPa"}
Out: {"value": 20, "unit": "kPa"}
